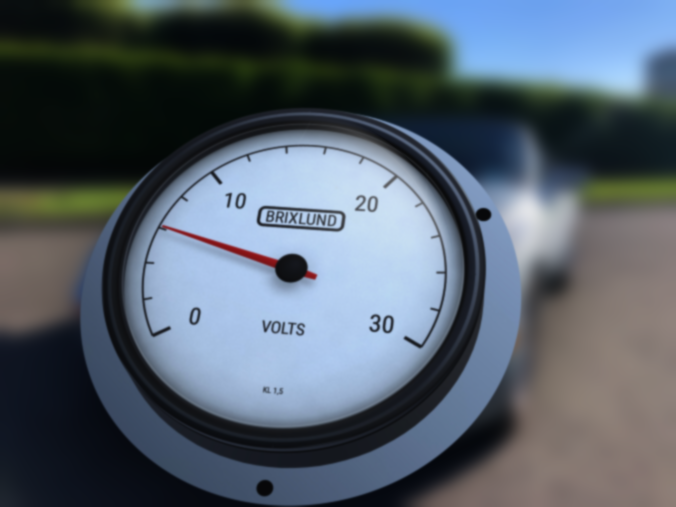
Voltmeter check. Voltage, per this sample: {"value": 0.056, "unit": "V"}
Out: {"value": 6, "unit": "V"}
